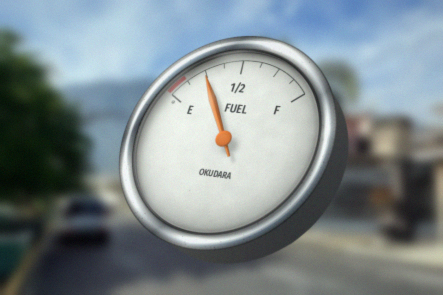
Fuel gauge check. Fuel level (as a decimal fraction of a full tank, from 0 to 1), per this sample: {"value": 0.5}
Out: {"value": 0.25}
